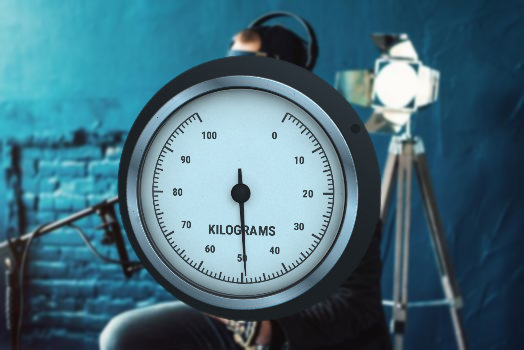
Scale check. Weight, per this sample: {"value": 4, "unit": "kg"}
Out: {"value": 49, "unit": "kg"}
